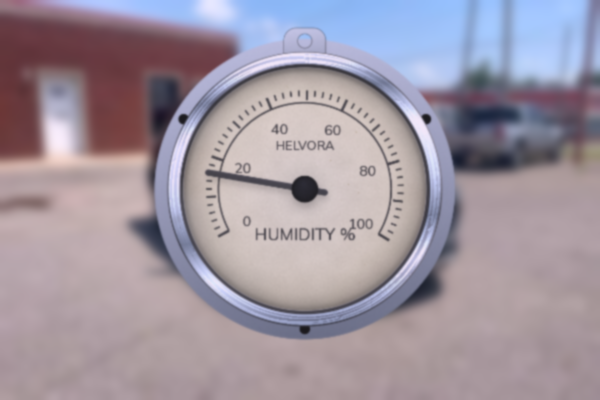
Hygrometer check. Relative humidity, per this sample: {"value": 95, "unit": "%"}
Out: {"value": 16, "unit": "%"}
